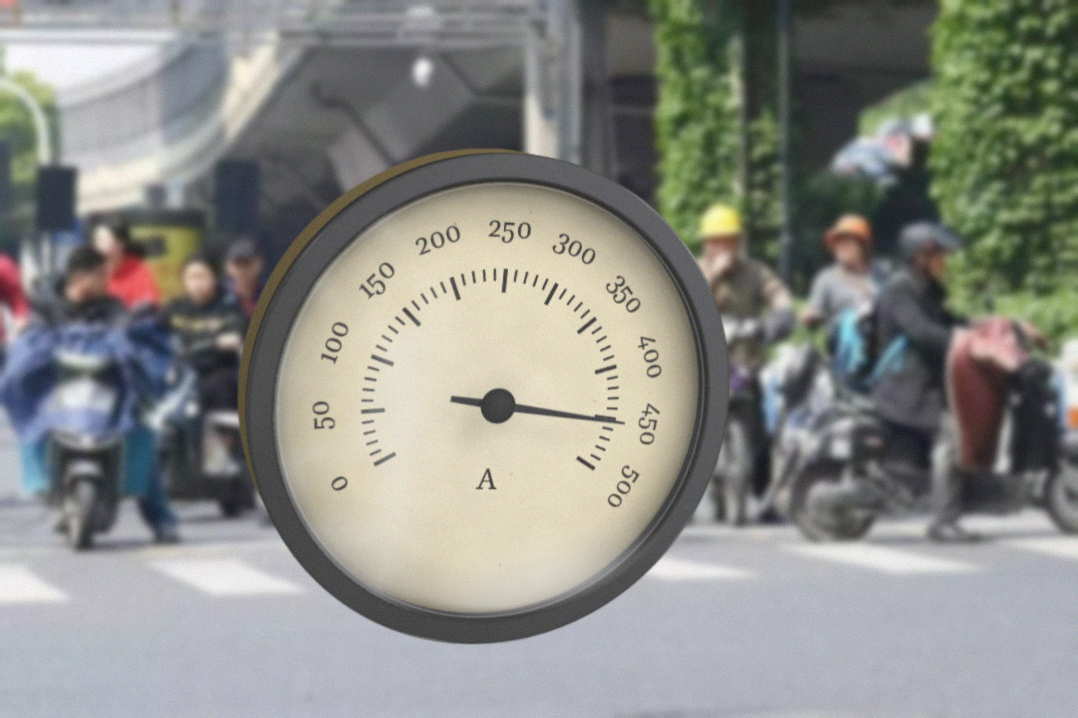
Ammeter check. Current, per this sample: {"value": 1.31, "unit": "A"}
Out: {"value": 450, "unit": "A"}
